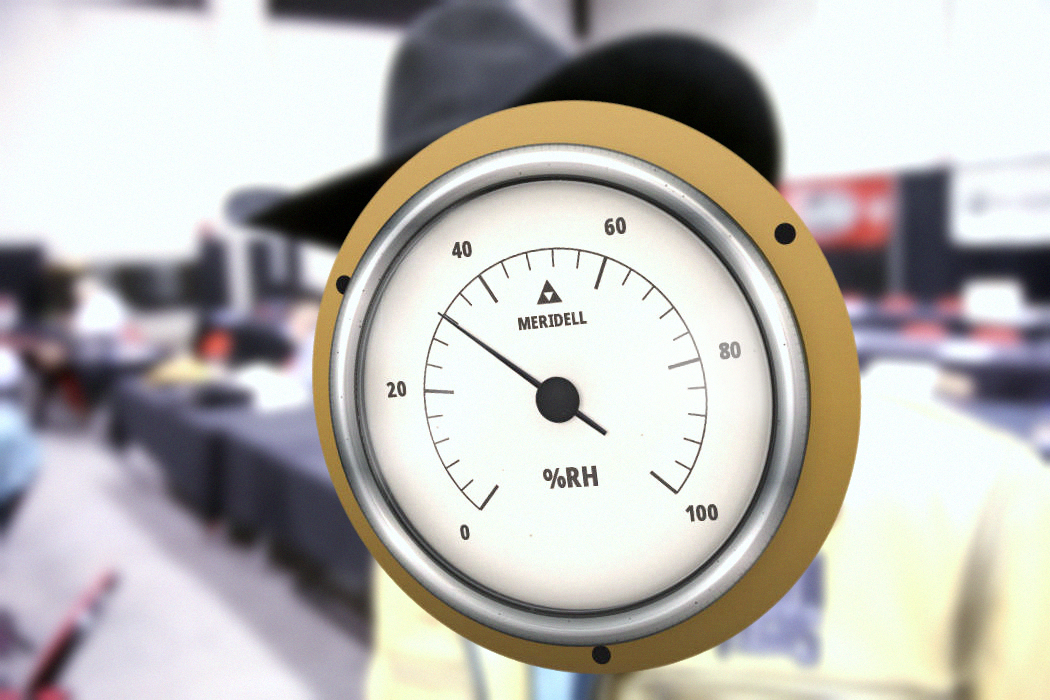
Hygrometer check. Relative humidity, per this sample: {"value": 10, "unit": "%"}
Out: {"value": 32, "unit": "%"}
